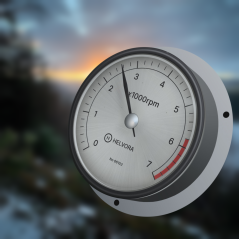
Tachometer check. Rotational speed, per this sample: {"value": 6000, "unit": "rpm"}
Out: {"value": 2600, "unit": "rpm"}
